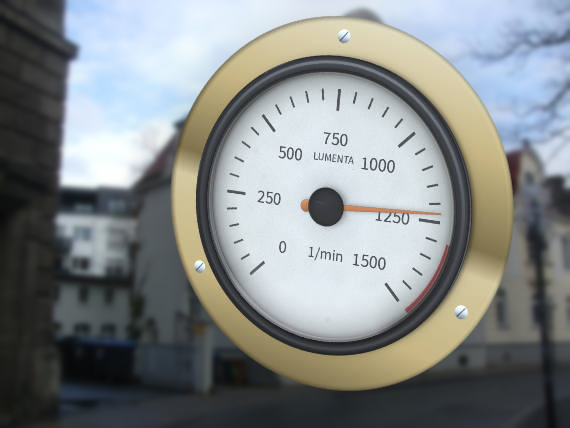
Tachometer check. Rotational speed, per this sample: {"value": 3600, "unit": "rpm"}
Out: {"value": 1225, "unit": "rpm"}
